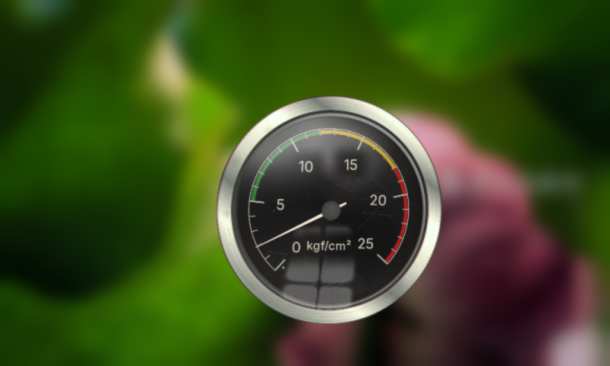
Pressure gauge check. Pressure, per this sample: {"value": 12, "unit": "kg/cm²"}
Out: {"value": 2, "unit": "kg/cm²"}
